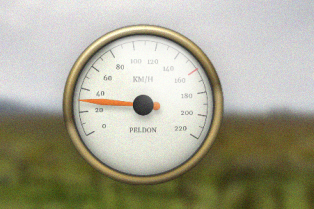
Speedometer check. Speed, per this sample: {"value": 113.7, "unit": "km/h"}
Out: {"value": 30, "unit": "km/h"}
